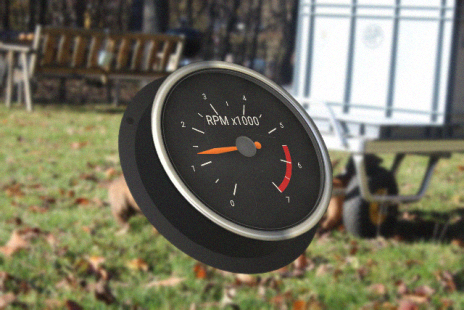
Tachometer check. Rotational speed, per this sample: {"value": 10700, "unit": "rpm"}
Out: {"value": 1250, "unit": "rpm"}
